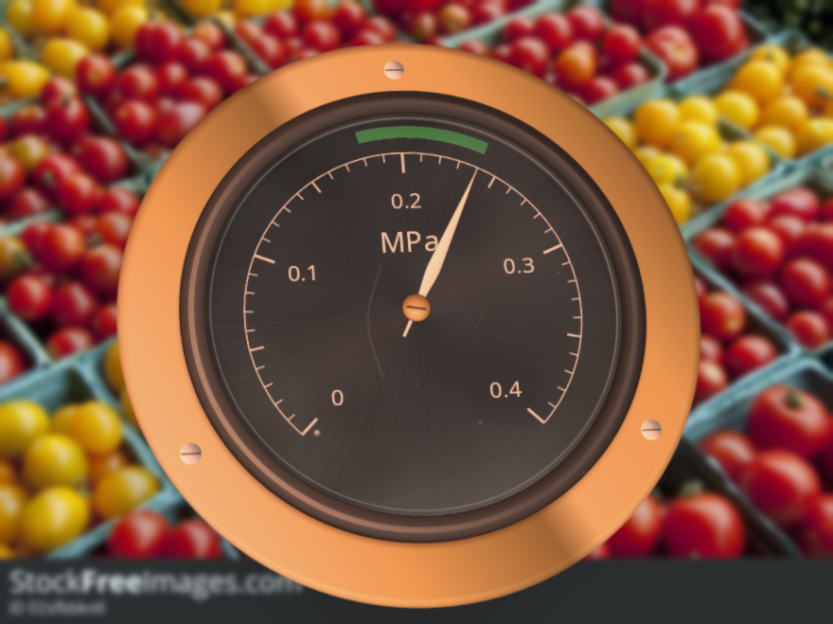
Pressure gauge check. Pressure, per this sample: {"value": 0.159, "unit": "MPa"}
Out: {"value": 0.24, "unit": "MPa"}
